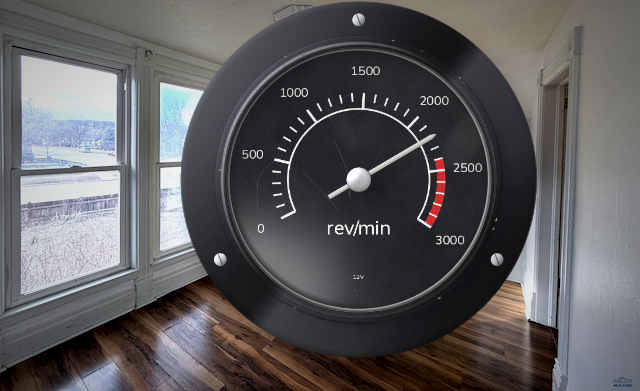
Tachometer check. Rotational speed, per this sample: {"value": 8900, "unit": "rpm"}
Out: {"value": 2200, "unit": "rpm"}
